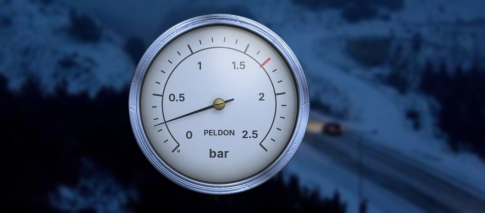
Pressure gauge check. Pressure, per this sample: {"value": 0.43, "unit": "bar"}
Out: {"value": 0.25, "unit": "bar"}
